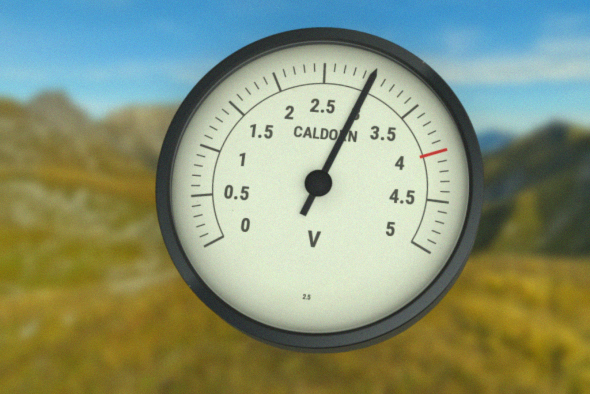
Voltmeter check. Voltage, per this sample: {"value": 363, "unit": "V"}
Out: {"value": 3, "unit": "V"}
